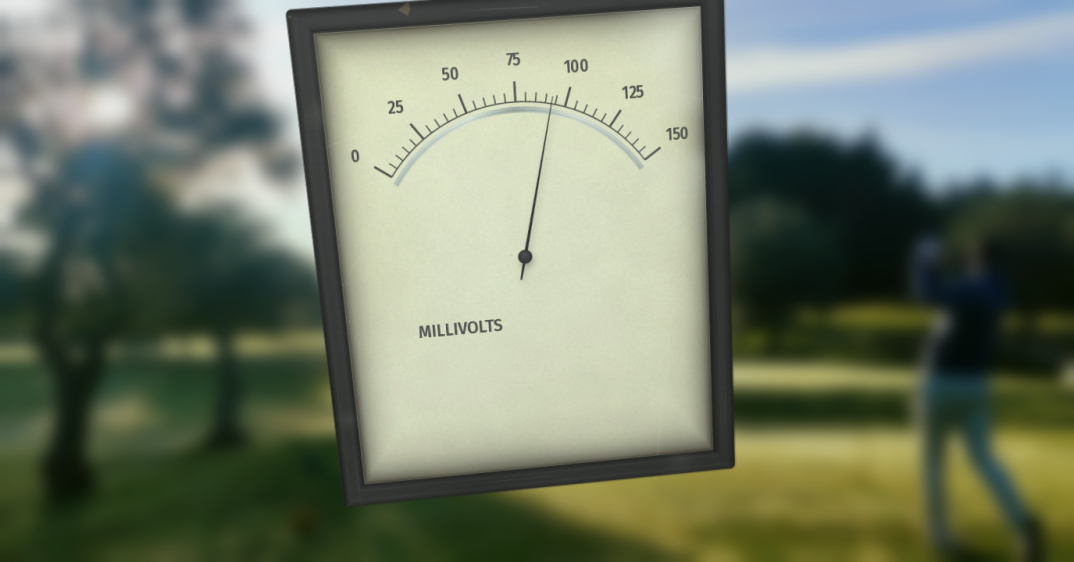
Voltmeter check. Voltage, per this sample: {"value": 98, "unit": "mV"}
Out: {"value": 92.5, "unit": "mV"}
